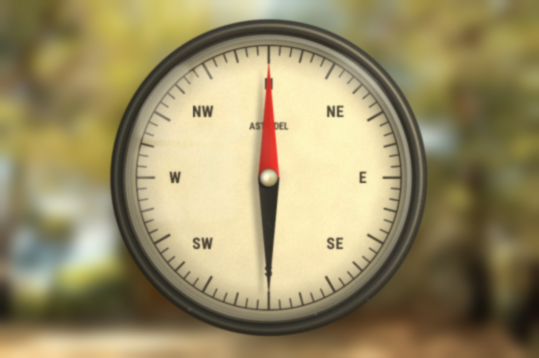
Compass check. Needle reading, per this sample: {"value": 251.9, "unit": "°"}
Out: {"value": 0, "unit": "°"}
